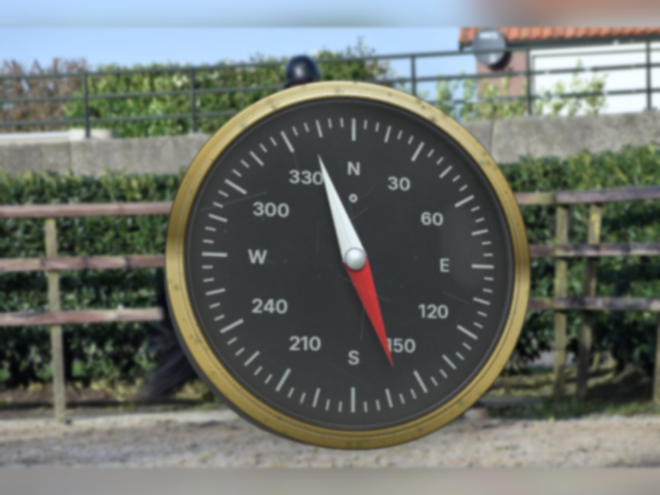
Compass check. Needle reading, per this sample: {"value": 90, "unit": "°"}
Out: {"value": 160, "unit": "°"}
